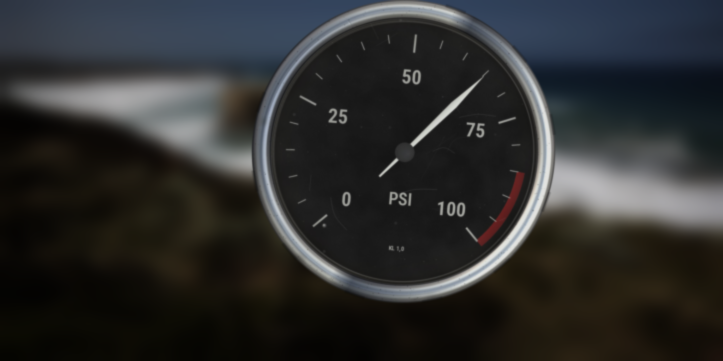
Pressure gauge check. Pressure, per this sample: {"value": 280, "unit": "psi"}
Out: {"value": 65, "unit": "psi"}
